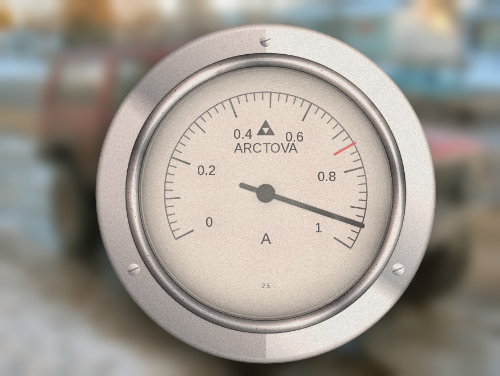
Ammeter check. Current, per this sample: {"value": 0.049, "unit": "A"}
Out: {"value": 0.94, "unit": "A"}
